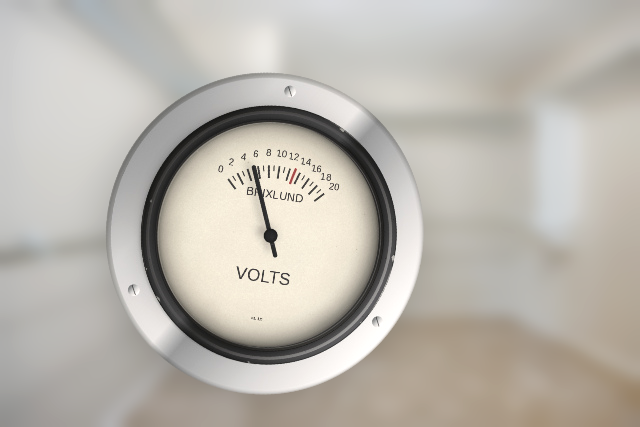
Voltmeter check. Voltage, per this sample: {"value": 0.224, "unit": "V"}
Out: {"value": 5, "unit": "V"}
